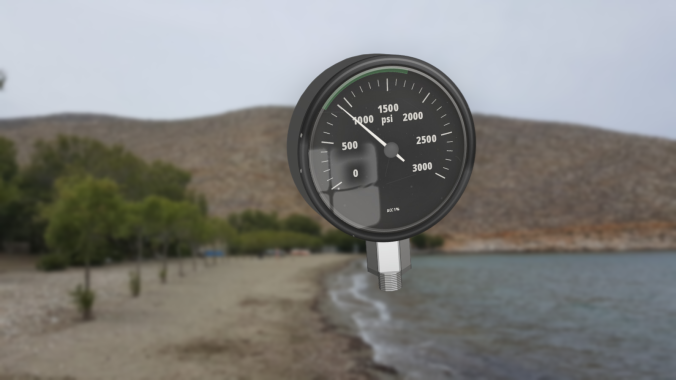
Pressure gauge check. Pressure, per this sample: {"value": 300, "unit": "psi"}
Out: {"value": 900, "unit": "psi"}
